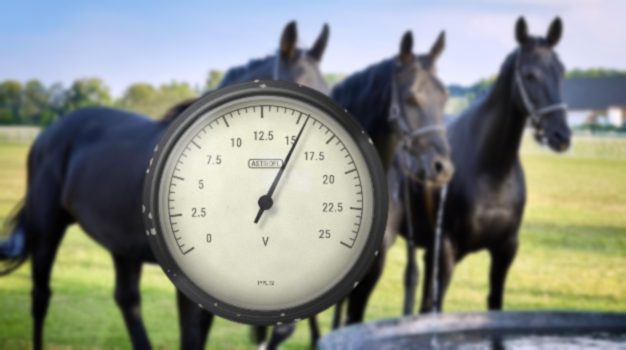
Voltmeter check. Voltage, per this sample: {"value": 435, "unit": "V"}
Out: {"value": 15.5, "unit": "V"}
